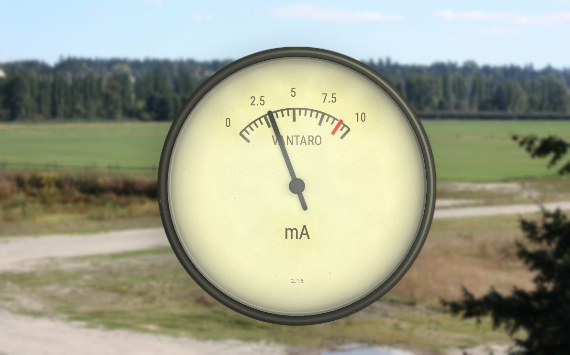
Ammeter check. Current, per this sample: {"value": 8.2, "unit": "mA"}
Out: {"value": 3, "unit": "mA"}
